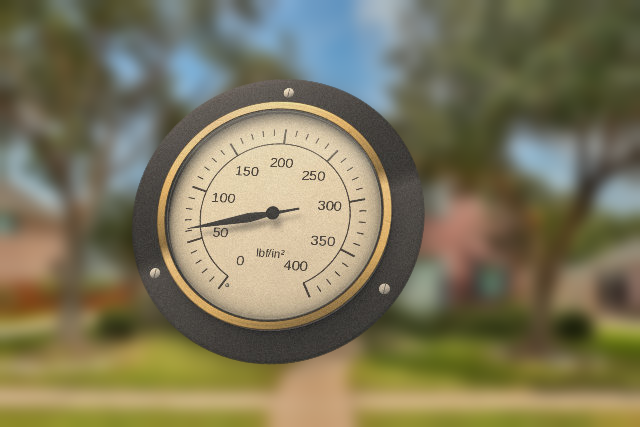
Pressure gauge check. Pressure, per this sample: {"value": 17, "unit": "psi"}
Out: {"value": 60, "unit": "psi"}
